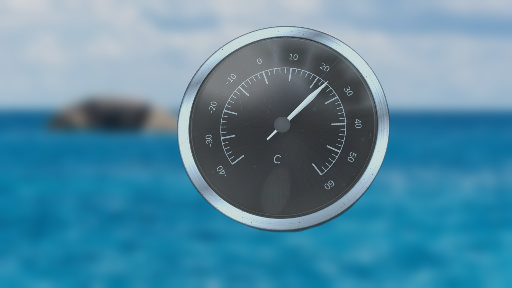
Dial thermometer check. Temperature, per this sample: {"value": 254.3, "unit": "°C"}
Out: {"value": 24, "unit": "°C"}
